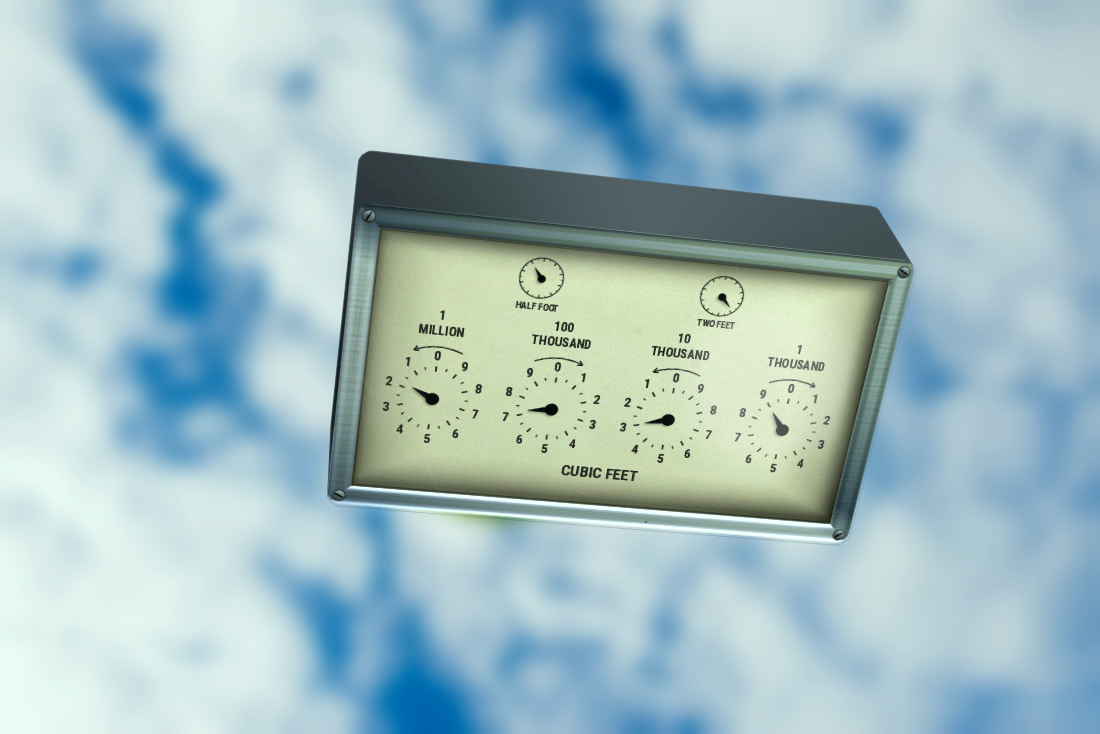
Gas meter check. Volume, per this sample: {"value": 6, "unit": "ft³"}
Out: {"value": 172900, "unit": "ft³"}
